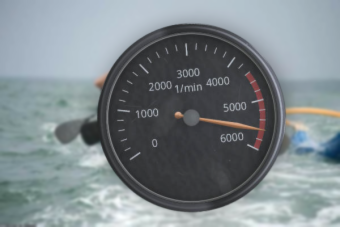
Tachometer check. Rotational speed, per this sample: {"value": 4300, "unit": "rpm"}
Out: {"value": 5600, "unit": "rpm"}
